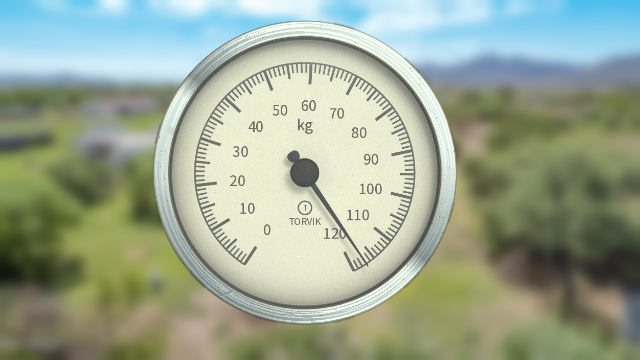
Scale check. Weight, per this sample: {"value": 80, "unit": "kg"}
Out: {"value": 117, "unit": "kg"}
